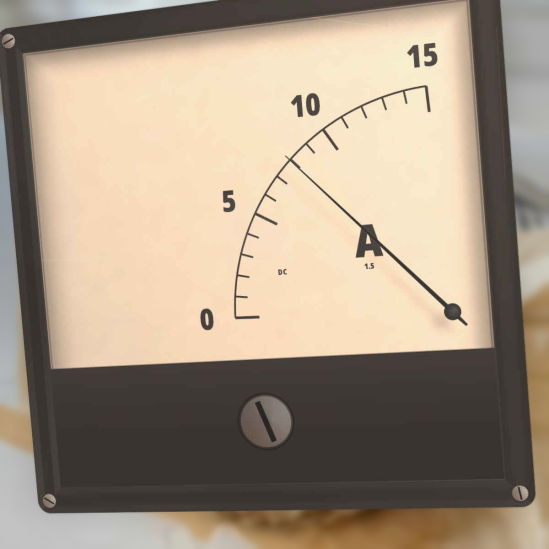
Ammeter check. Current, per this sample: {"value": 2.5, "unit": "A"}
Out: {"value": 8, "unit": "A"}
